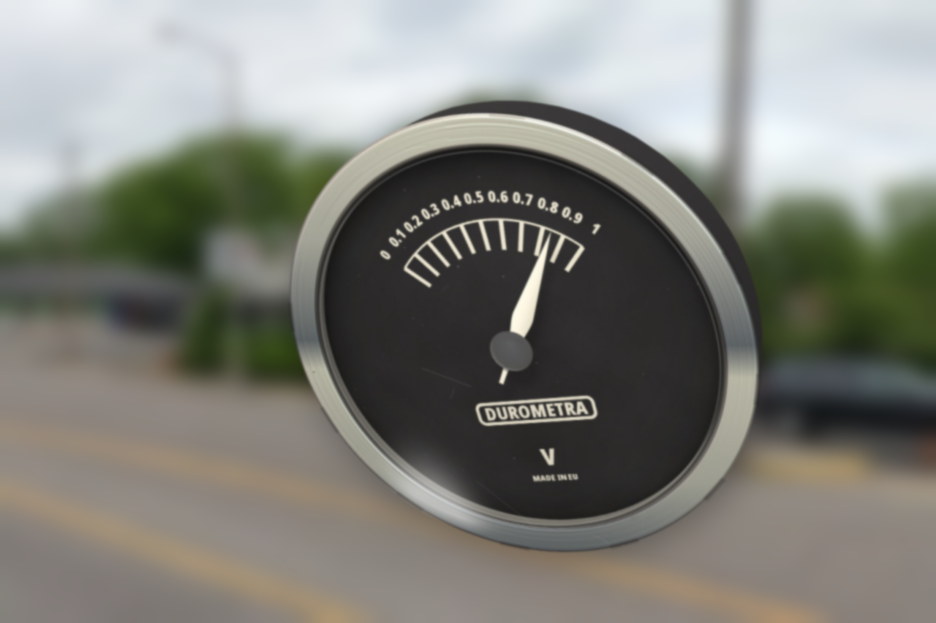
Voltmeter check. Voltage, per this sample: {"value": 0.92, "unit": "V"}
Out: {"value": 0.85, "unit": "V"}
